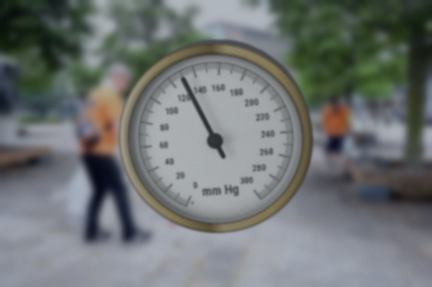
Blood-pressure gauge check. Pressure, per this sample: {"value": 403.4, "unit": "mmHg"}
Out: {"value": 130, "unit": "mmHg"}
